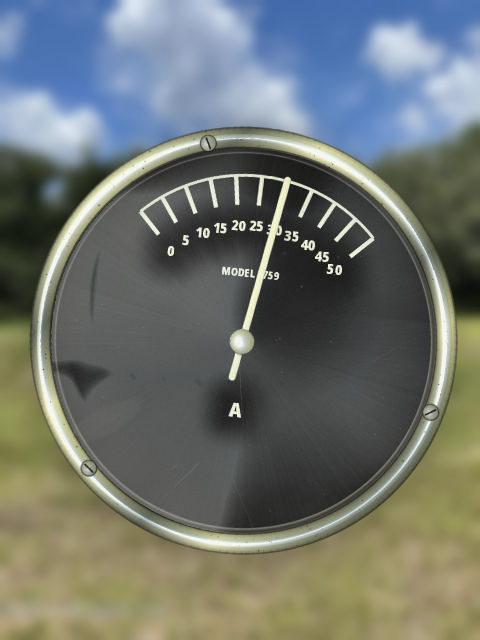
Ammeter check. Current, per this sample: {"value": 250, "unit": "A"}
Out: {"value": 30, "unit": "A"}
